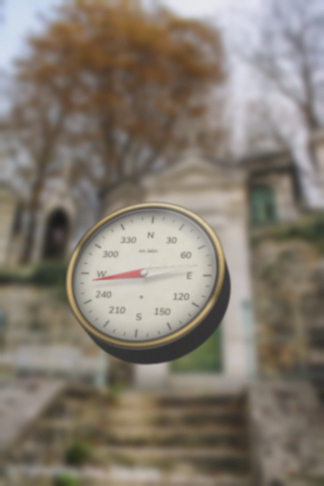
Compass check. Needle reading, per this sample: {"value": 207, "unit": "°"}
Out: {"value": 260, "unit": "°"}
